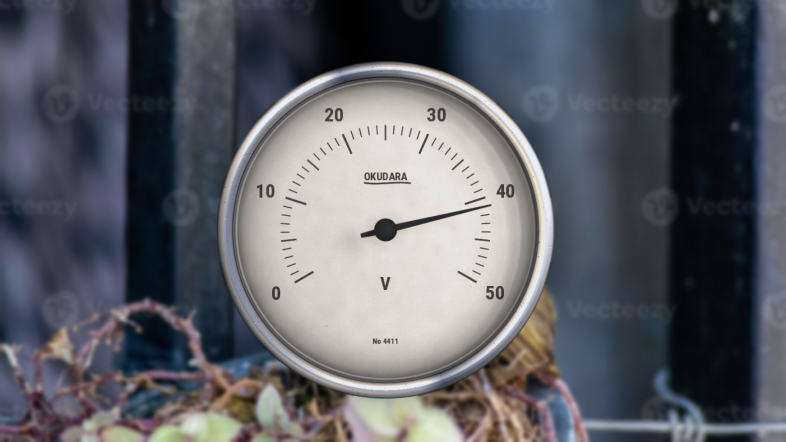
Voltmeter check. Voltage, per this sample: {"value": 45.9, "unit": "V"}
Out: {"value": 41, "unit": "V"}
